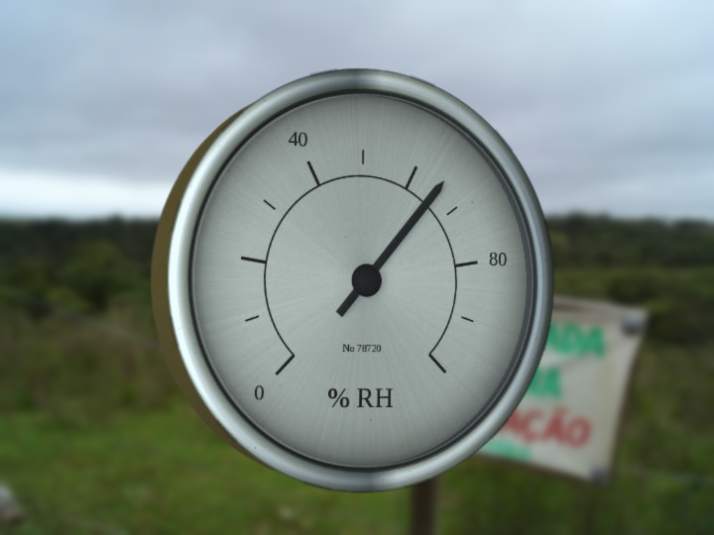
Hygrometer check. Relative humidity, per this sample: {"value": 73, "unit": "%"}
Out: {"value": 65, "unit": "%"}
